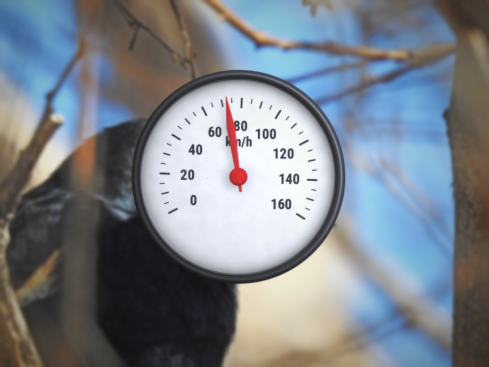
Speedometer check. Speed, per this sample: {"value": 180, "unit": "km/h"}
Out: {"value": 72.5, "unit": "km/h"}
